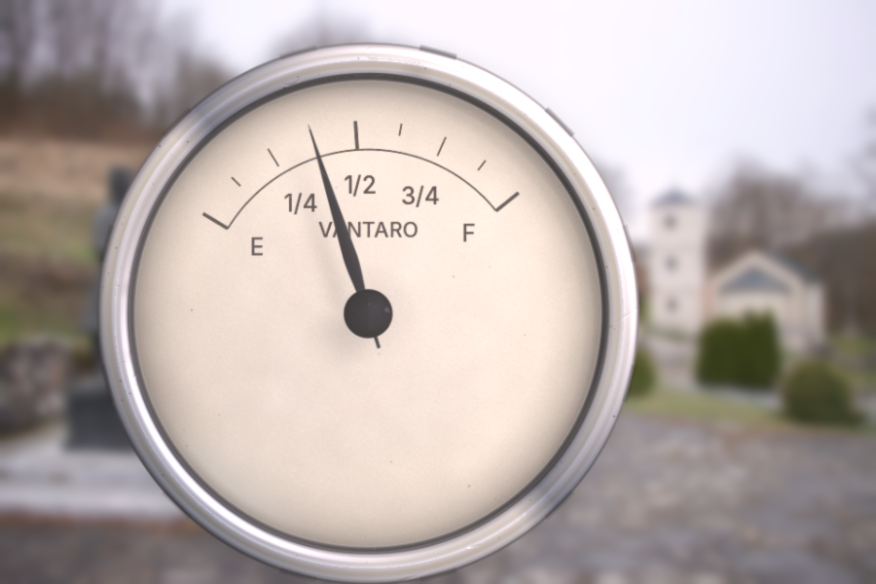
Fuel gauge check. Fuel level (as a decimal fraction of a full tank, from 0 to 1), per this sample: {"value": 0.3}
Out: {"value": 0.375}
